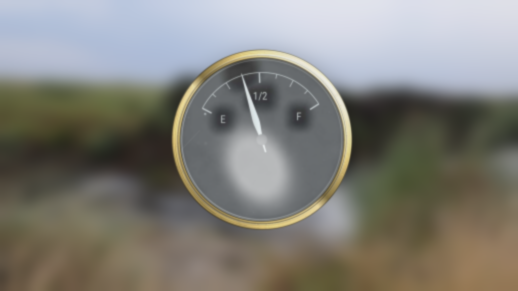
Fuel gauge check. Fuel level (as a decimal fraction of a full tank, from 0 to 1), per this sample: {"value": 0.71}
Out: {"value": 0.375}
